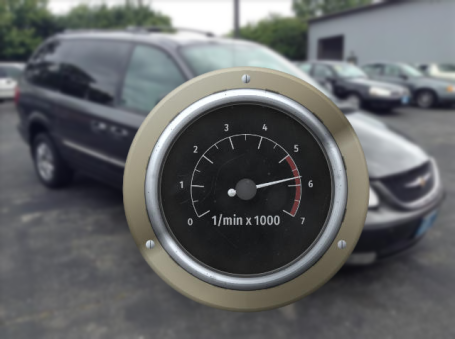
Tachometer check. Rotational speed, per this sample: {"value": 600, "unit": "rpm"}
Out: {"value": 5750, "unit": "rpm"}
